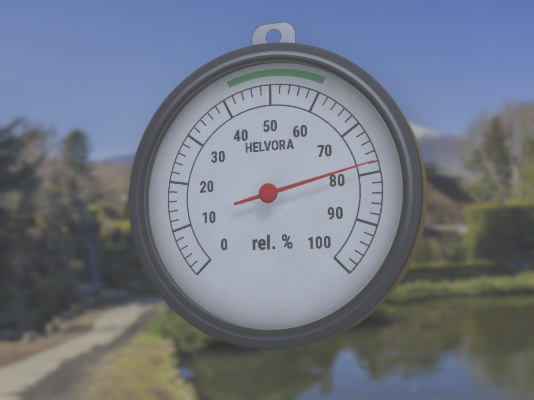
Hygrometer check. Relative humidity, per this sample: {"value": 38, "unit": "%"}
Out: {"value": 78, "unit": "%"}
